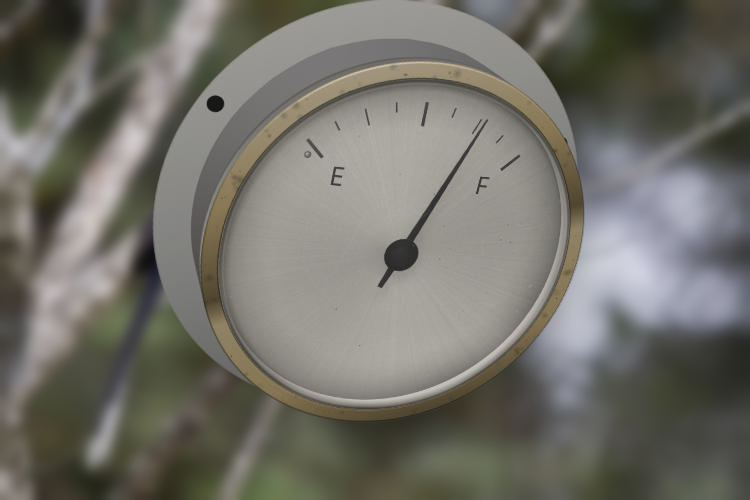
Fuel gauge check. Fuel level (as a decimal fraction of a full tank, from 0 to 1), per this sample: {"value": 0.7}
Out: {"value": 0.75}
